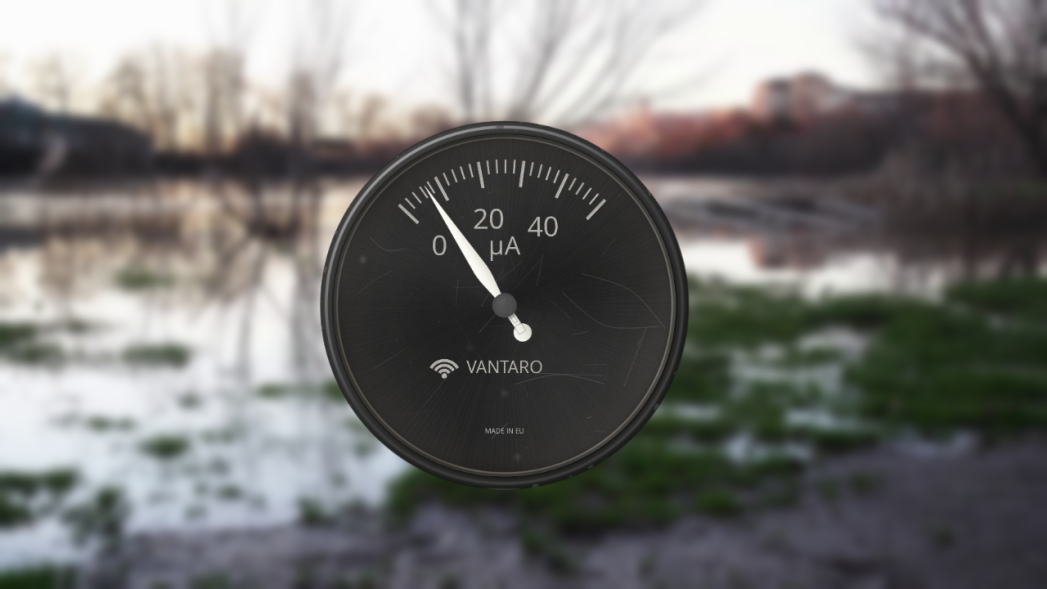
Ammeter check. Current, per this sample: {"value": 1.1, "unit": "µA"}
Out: {"value": 7, "unit": "µA"}
